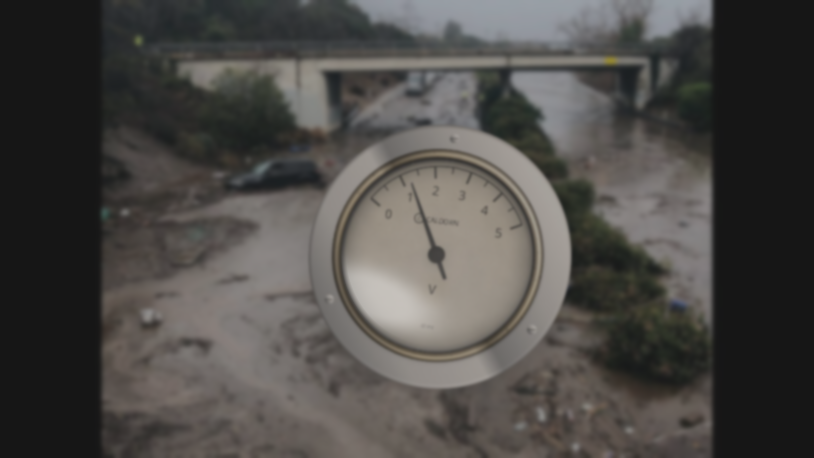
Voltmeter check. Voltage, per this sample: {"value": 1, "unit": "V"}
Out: {"value": 1.25, "unit": "V"}
